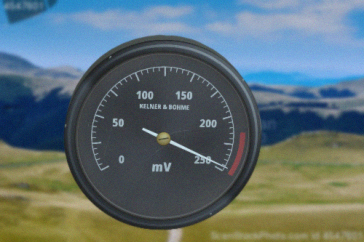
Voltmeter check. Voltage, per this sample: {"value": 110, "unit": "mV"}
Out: {"value": 245, "unit": "mV"}
